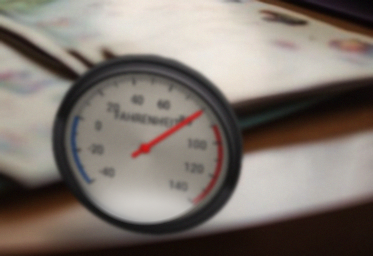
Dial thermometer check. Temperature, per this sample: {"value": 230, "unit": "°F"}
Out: {"value": 80, "unit": "°F"}
